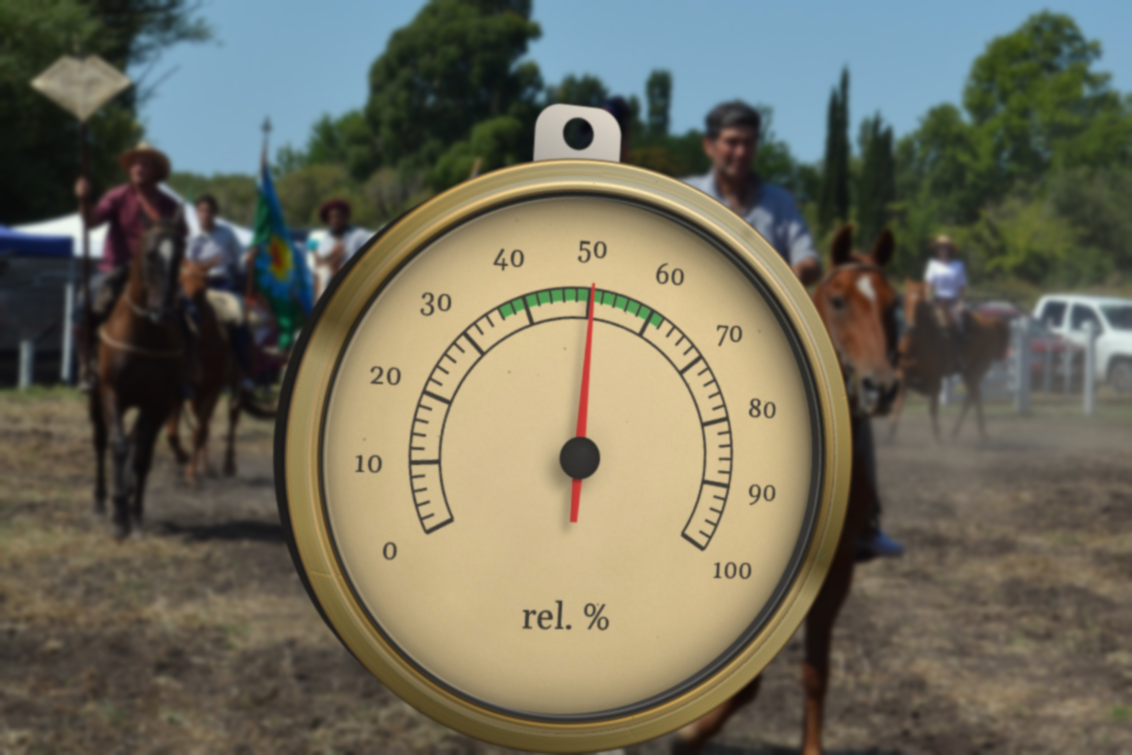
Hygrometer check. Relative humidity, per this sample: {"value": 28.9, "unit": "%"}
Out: {"value": 50, "unit": "%"}
